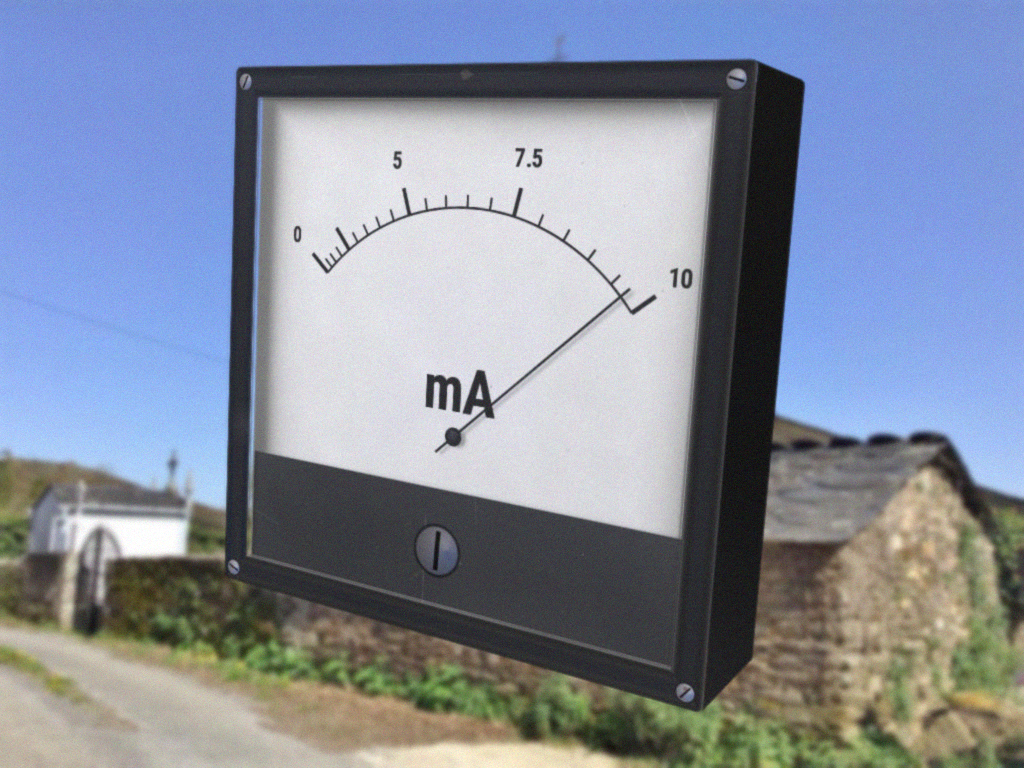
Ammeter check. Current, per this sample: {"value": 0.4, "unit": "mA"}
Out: {"value": 9.75, "unit": "mA"}
